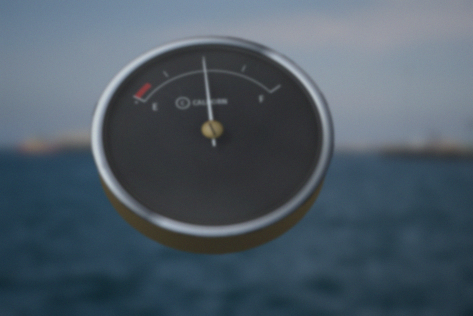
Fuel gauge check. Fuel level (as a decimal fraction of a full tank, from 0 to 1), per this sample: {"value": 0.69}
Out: {"value": 0.5}
